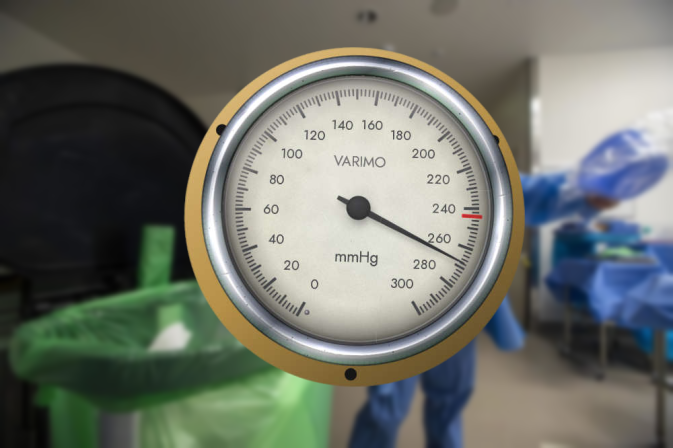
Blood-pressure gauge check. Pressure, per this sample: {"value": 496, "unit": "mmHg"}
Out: {"value": 268, "unit": "mmHg"}
